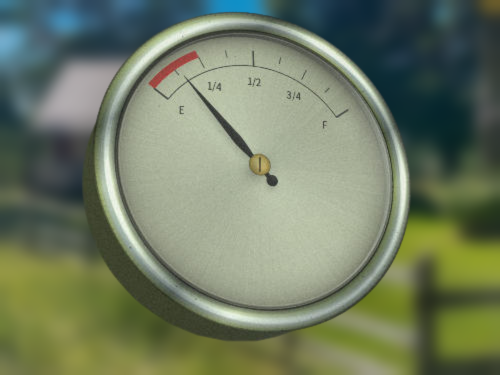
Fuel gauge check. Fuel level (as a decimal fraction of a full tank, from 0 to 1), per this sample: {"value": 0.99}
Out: {"value": 0.125}
